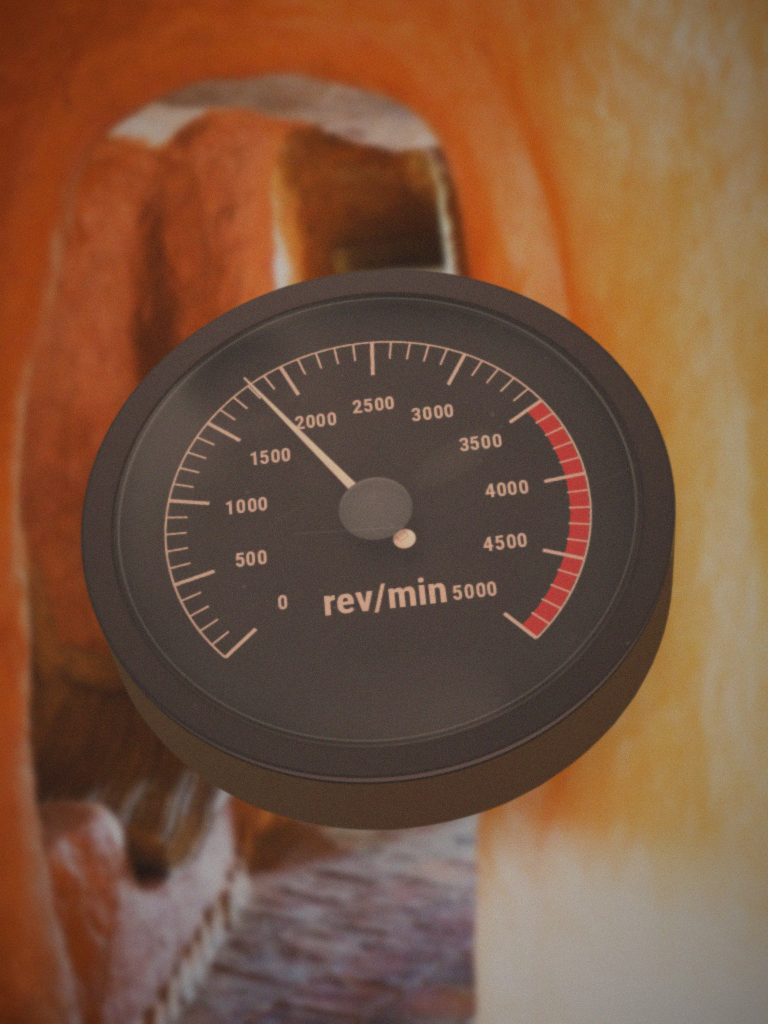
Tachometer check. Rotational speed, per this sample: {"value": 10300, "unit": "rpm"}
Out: {"value": 1800, "unit": "rpm"}
